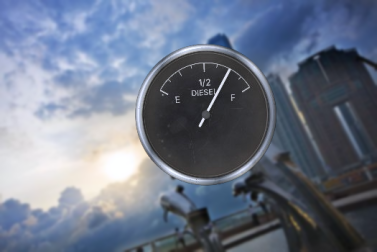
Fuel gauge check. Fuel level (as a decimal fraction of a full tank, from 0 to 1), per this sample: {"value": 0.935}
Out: {"value": 0.75}
